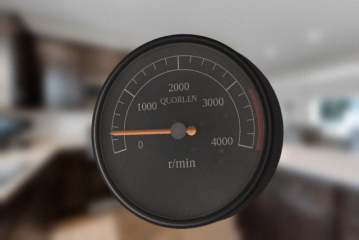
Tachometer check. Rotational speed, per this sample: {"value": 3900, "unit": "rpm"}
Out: {"value": 300, "unit": "rpm"}
